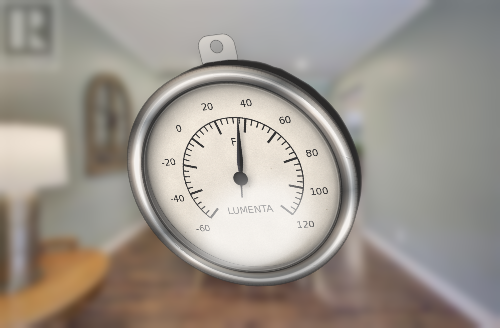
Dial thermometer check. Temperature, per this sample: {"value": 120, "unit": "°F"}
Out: {"value": 36, "unit": "°F"}
